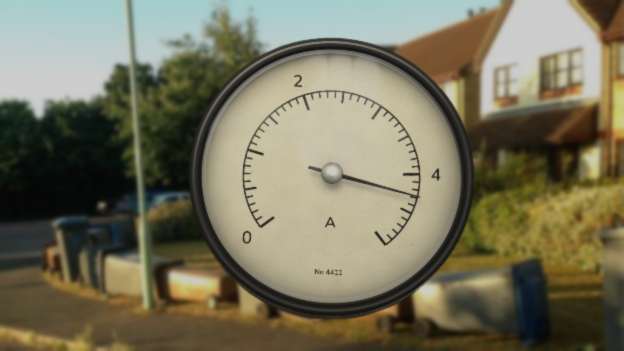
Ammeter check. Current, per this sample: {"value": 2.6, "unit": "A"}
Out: {"value": 4.3, "unit": "A"}
